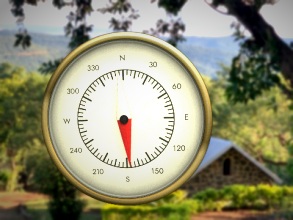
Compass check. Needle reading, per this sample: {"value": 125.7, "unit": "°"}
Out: {"value": 175, "unit": "°"}
